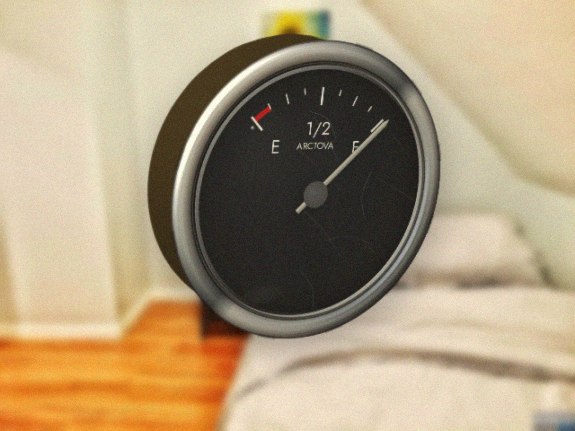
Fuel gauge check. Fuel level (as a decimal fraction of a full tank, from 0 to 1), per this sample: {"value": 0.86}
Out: {"value": 1}
